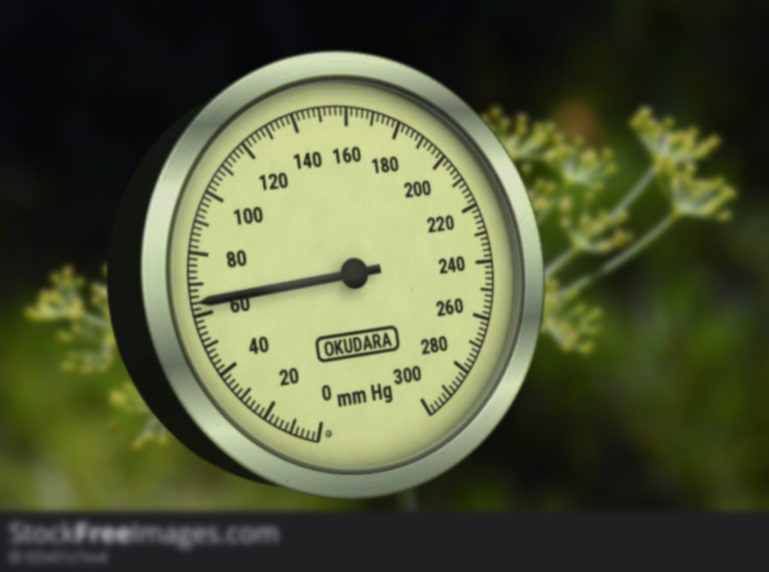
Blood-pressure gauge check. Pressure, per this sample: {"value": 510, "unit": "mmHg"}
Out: {"value": 64, "unit": "mmHg"}
